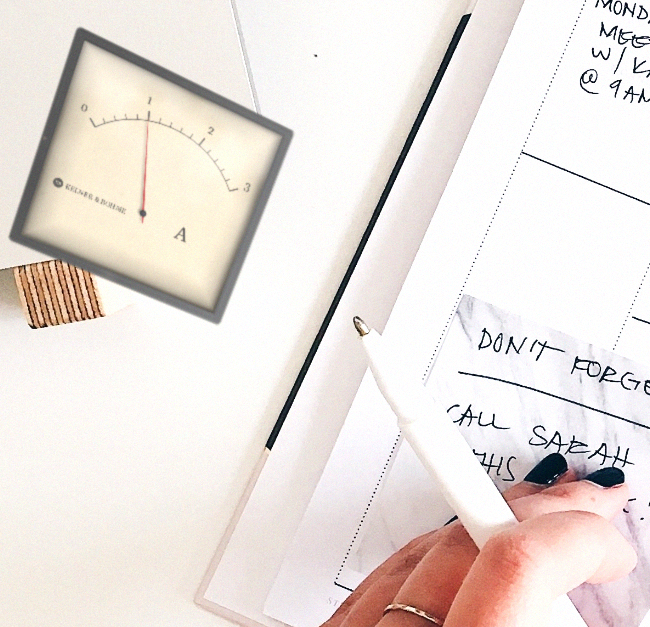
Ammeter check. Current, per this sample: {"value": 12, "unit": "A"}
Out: {"value": 1, "unit": "A"}
